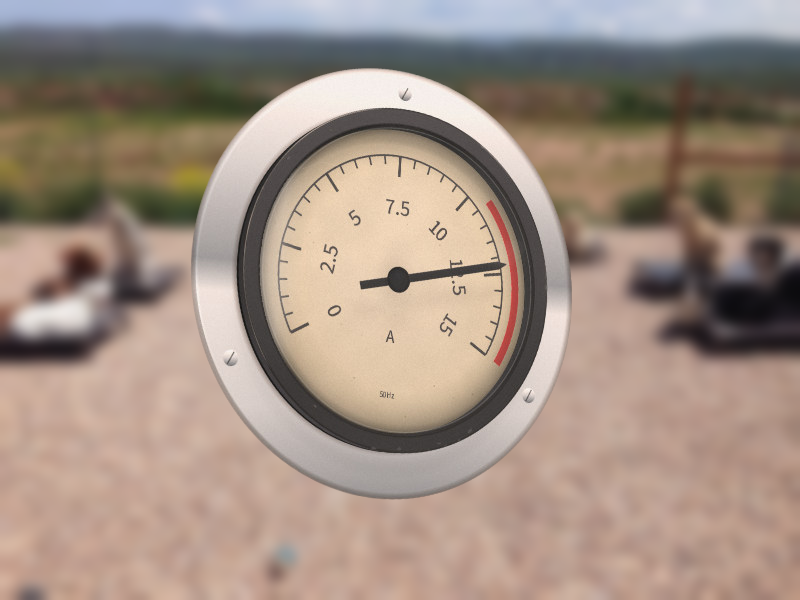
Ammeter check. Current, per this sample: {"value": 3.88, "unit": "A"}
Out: {"value": 12.25, "unit": "A"}
